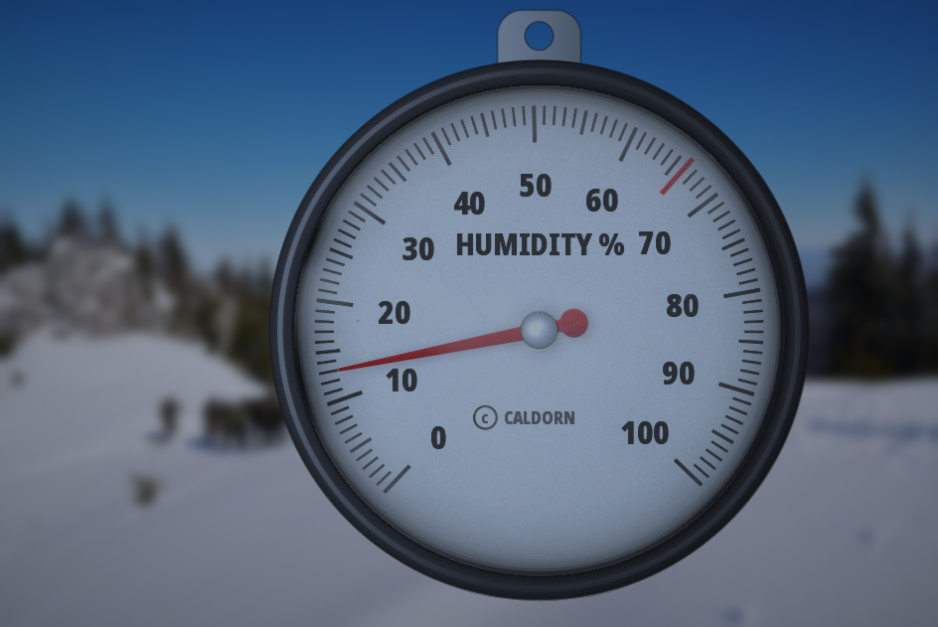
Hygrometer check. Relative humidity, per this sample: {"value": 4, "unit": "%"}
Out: {"value": 13, "unit": "%"}
